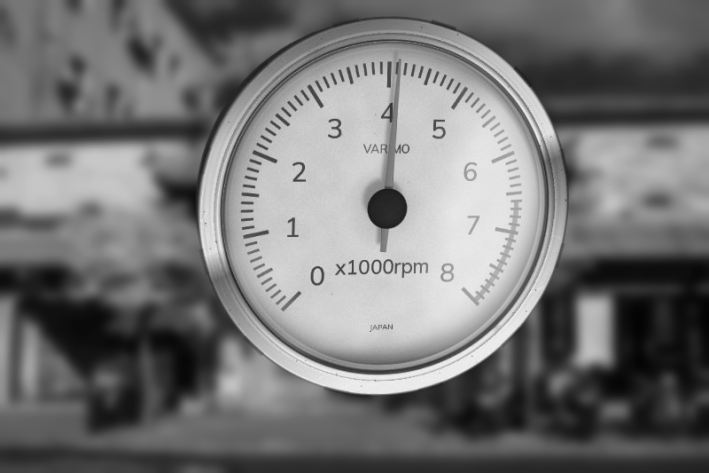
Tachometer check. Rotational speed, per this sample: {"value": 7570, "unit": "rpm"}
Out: {"value": 4100, "unit": "rpm"}
